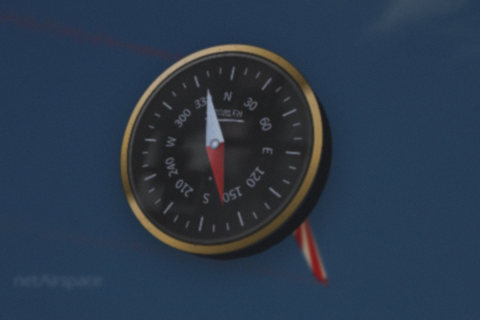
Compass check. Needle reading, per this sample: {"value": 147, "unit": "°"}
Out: {"value": 160, "unit": "°"}
